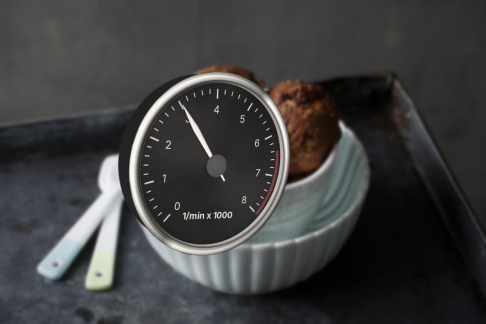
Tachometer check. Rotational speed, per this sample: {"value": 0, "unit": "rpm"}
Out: {"value": 3000, "unit": "rpm"}
